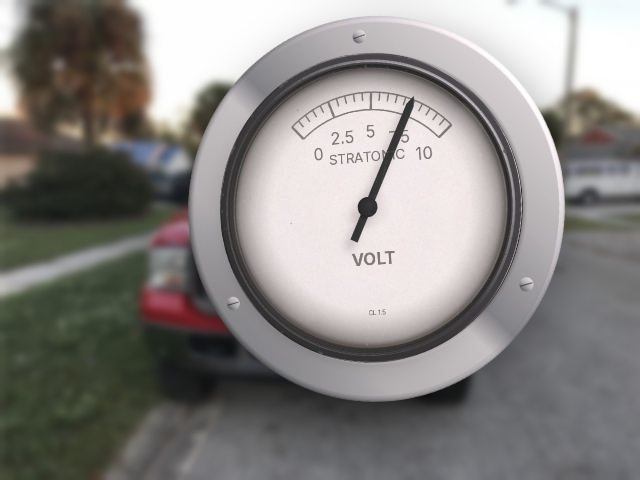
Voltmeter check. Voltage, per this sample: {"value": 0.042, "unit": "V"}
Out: {"value": 7.5, "unit": "V"}
